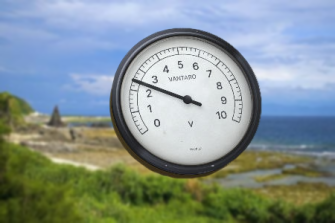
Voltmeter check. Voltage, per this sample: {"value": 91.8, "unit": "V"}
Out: {"value": 2.4, "unit": "V"}
